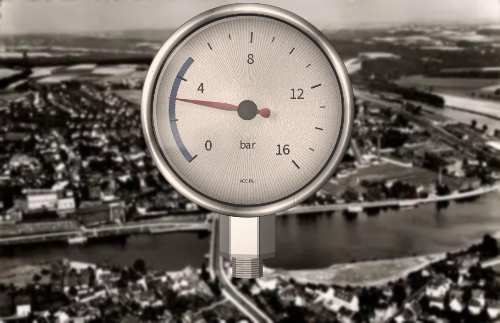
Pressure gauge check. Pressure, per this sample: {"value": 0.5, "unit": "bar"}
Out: {"value": 3, "unit": "bar"}
